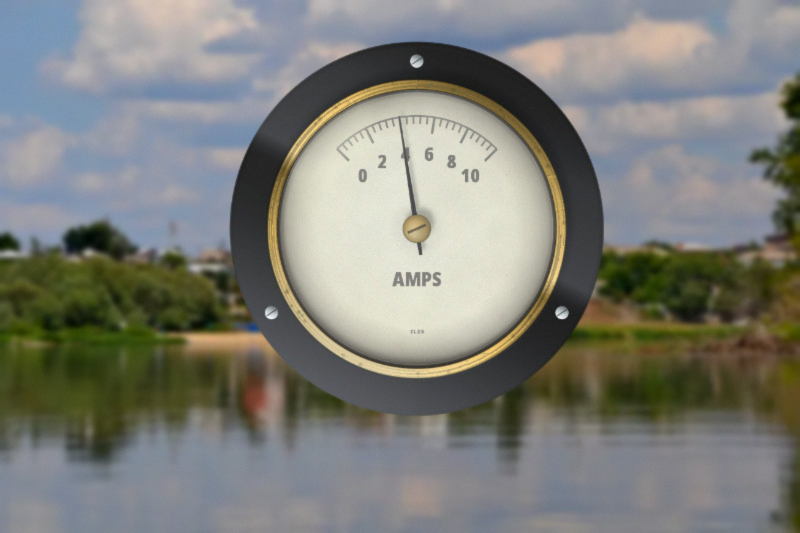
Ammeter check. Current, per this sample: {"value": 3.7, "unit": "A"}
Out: {"value": 4, "unit": "A"}
